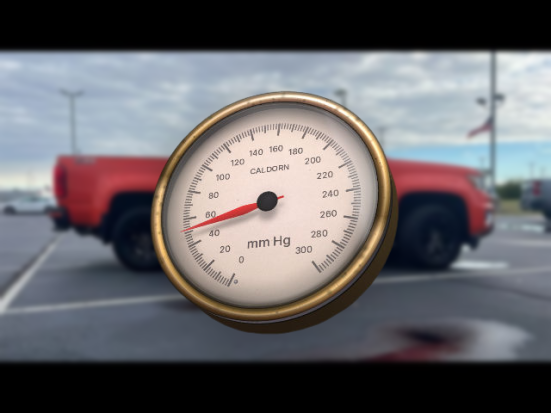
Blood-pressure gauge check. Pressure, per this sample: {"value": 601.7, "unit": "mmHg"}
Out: {"value": 50, "unit": "mmHg"}
